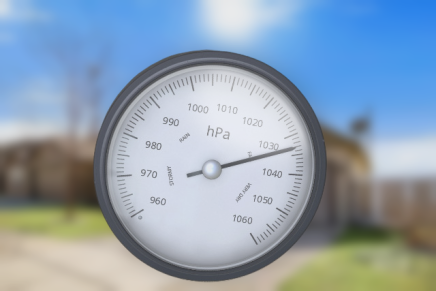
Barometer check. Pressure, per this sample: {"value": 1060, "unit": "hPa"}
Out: {"value": 1033, "unit": "hPa"}
